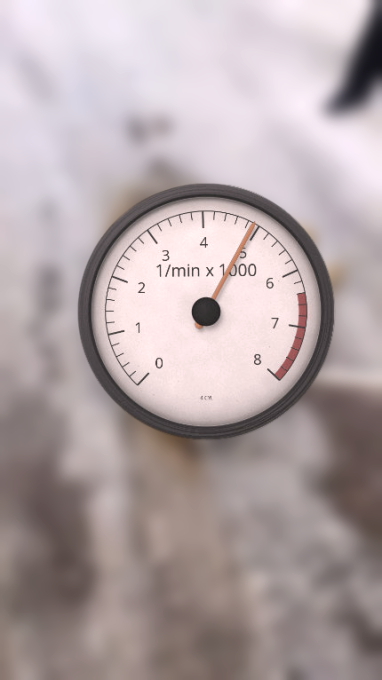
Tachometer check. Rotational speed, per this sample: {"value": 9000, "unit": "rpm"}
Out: {"value": 4900, "unit": "rpm"}
